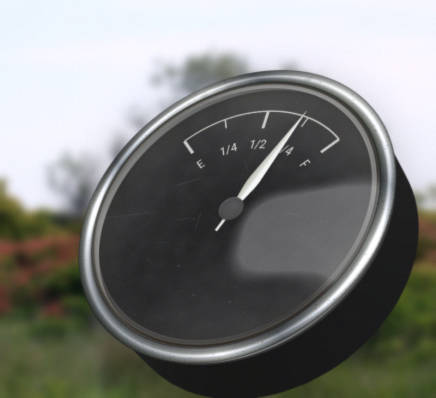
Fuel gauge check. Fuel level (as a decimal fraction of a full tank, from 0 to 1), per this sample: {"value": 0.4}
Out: {"value": 0.75}
